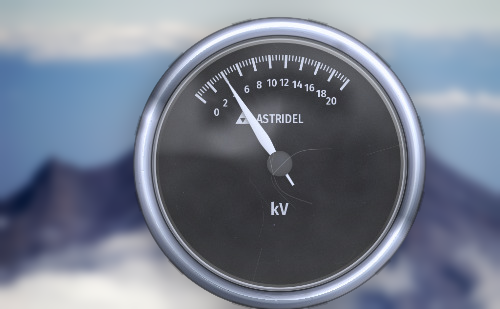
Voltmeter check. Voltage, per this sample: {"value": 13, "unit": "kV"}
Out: {"value": 4, "unit": "kV"}
